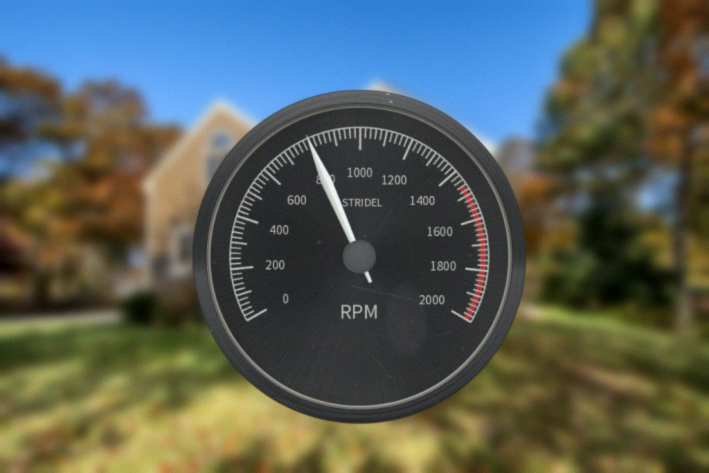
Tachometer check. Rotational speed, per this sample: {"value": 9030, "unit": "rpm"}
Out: {"value": 800, "unit": "rpm"}
